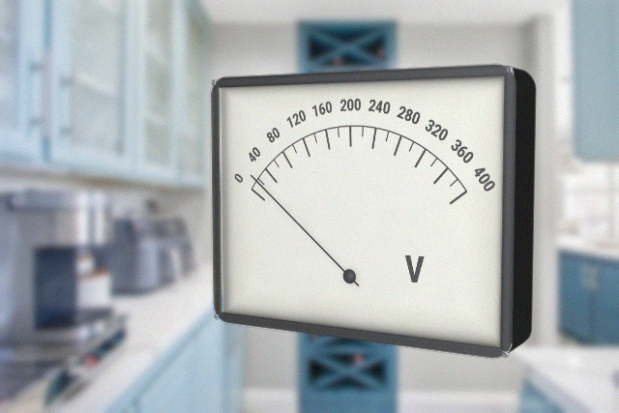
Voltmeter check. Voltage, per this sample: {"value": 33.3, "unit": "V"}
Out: {"value": 20, "unit": "V"}
